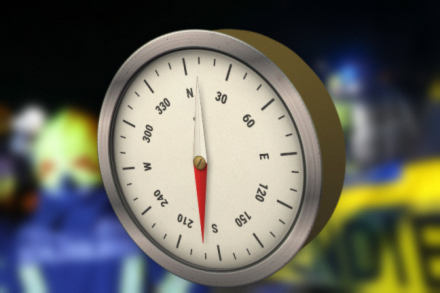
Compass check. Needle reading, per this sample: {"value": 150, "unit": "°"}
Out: {"value": 190, "unit": "°"}
